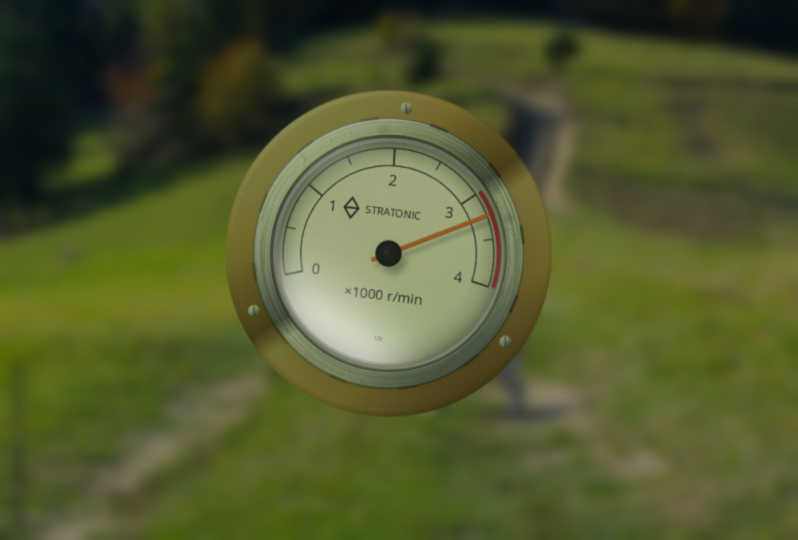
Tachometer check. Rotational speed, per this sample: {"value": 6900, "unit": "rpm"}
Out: {"value": 3250, "unit": "rpm"}
